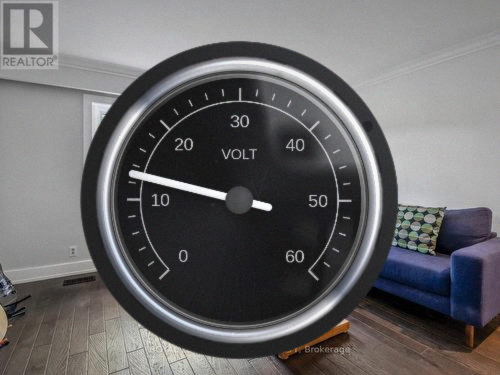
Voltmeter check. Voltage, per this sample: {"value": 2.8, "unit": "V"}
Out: {"value": 13, "unit": "V"}
